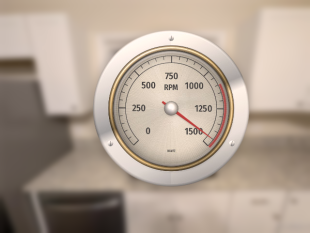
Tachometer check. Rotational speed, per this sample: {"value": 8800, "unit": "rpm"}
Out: {"value": 1450, "unit": "rpm"}
